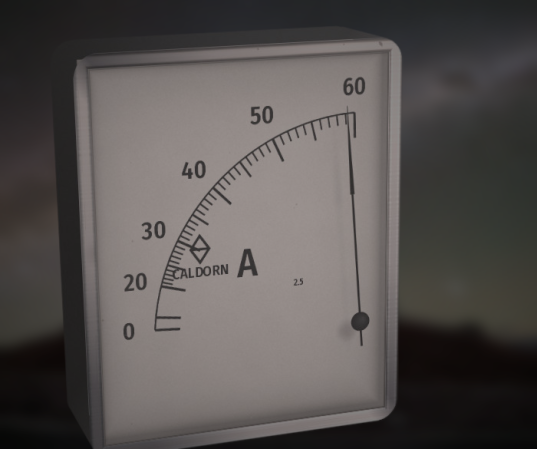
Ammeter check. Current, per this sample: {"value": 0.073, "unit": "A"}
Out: {"value": 59, "unit": "A"}
